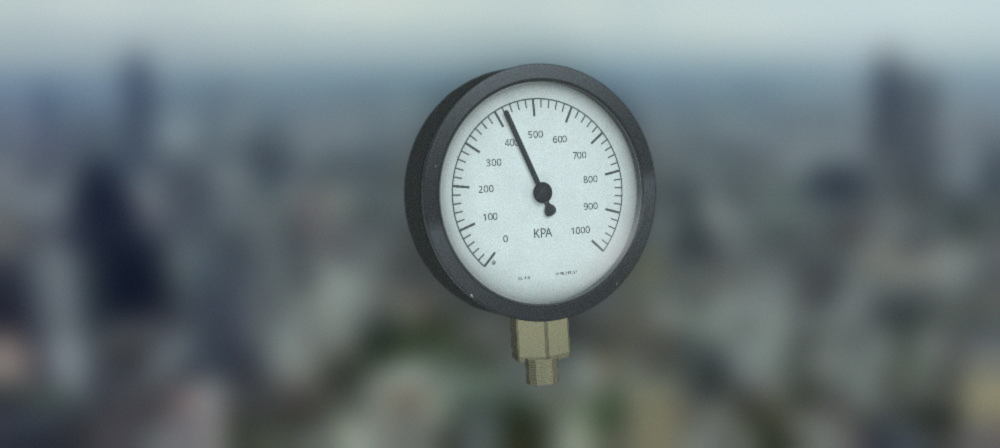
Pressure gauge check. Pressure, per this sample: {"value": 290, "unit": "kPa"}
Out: {"value": 420, "unit": "kPa"}
